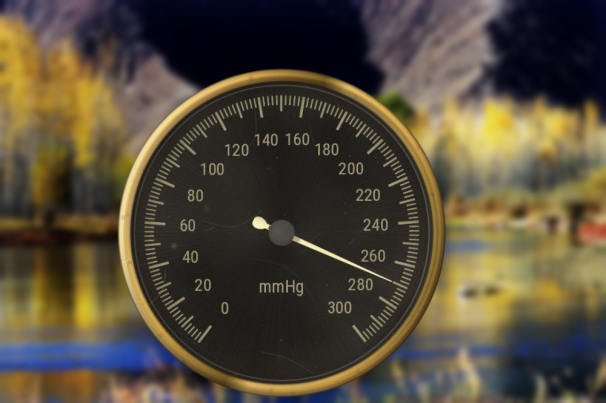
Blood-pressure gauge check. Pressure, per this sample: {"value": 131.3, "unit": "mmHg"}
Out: {"value": 270, "unit": "mmHg"}
